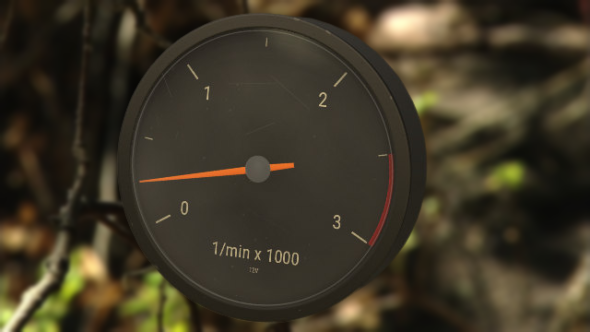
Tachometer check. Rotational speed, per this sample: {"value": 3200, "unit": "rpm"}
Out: {"value": 250, "unit": "rpm"}
